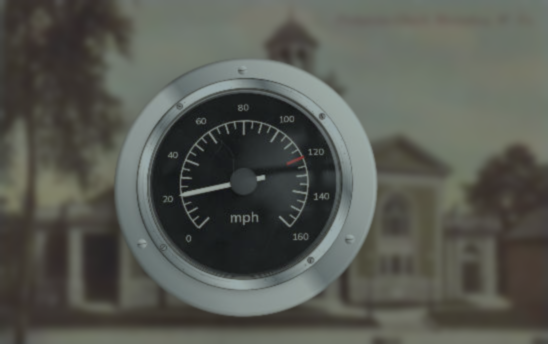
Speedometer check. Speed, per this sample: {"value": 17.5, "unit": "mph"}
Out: {"value": 20, "unit": "mph"}
